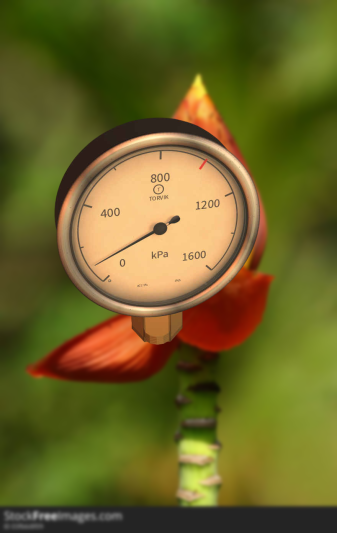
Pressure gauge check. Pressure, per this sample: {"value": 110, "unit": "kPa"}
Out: {"value": 100, "unit": "kPa"}
